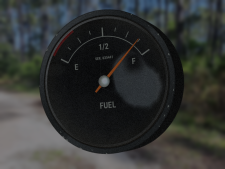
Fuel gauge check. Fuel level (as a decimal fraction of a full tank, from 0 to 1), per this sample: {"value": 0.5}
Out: {"value": 0.875}
